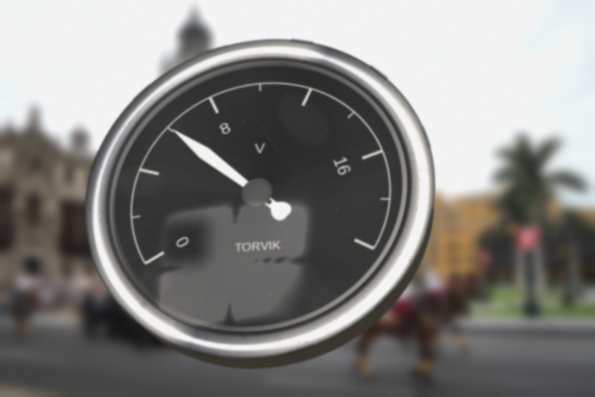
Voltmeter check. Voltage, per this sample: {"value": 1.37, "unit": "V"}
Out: {"value": 6, "unit": "V"}
